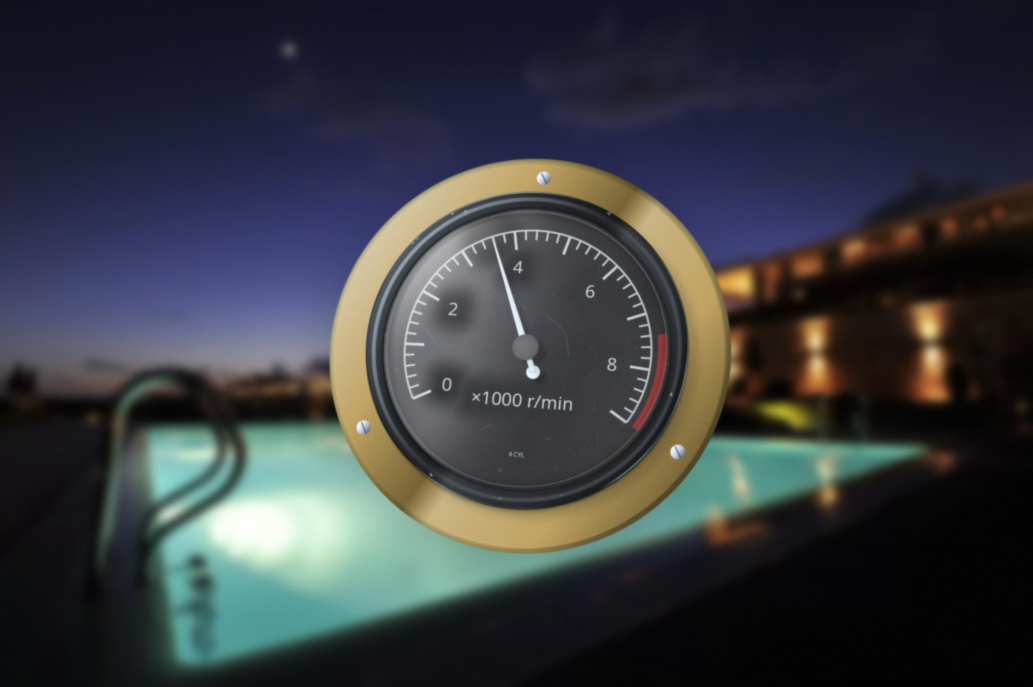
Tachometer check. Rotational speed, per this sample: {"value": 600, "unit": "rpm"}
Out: {"value": 3600, "unit": "rpm"}
